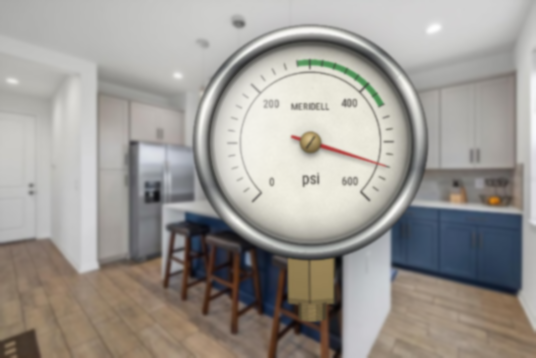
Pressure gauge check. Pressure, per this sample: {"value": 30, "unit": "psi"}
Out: {"value": 540, "unit": "psi"}
